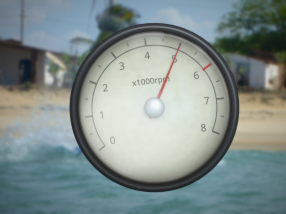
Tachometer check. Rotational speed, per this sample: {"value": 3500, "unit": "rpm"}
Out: {"value": 5000, "unit": "rpm"}
